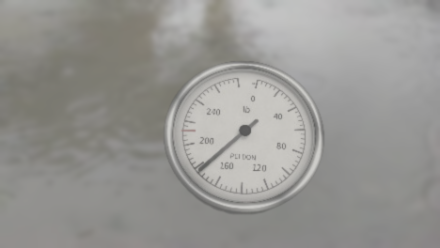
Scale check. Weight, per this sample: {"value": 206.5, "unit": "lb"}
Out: {"value": 176, "unit": "lb"}
